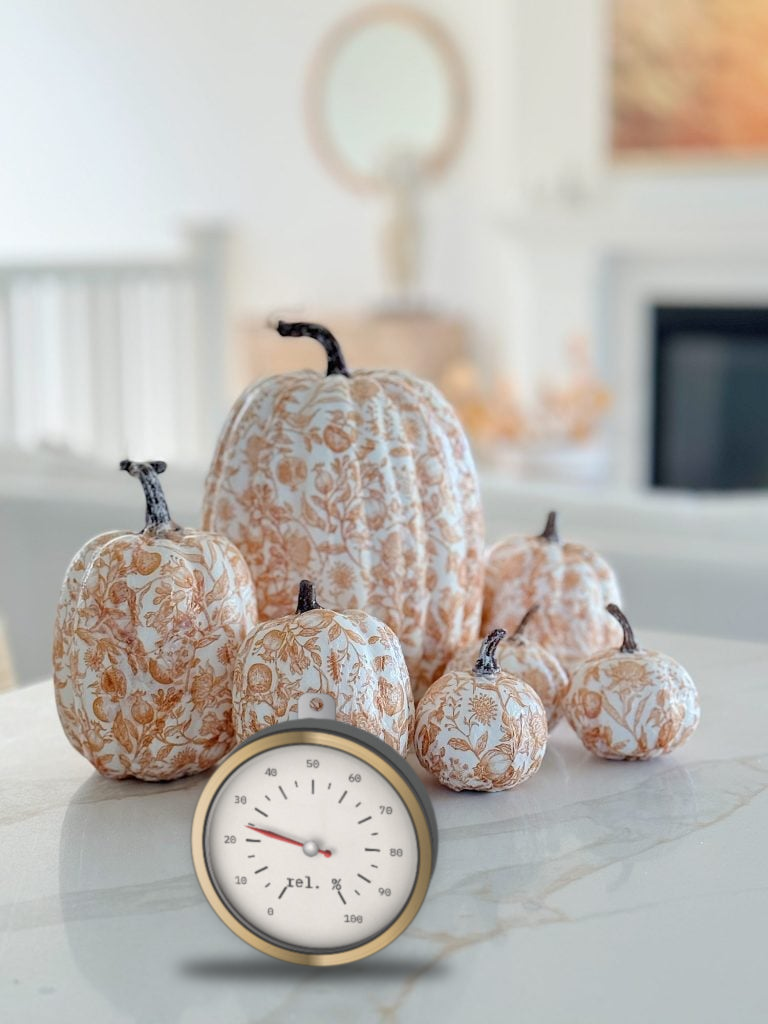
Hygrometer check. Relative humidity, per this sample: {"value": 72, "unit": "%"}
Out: {"value": 25, "unit": "%"}
